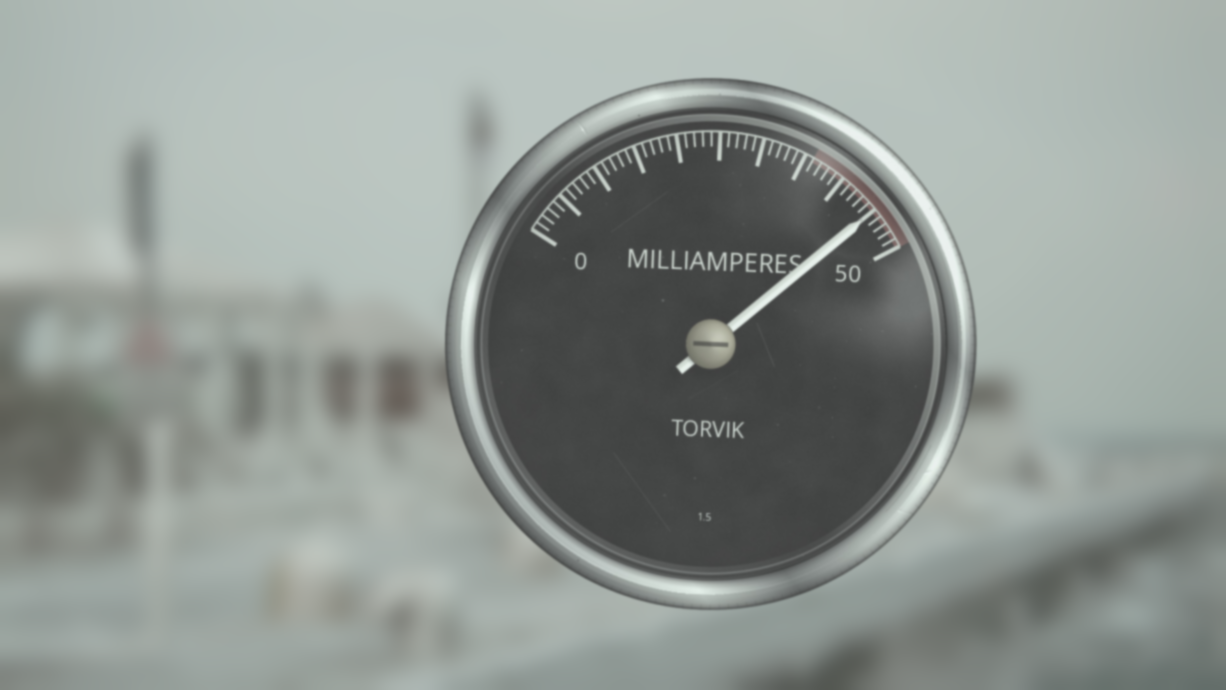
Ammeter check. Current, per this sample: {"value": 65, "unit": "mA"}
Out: {"value": 45, "unit": "mA"}
